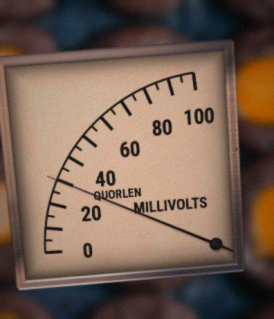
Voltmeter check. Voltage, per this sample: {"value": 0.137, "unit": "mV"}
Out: {"value": 30, "unit": "mV"}
